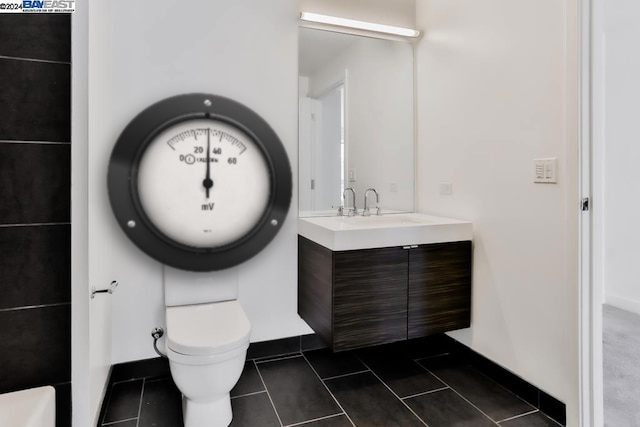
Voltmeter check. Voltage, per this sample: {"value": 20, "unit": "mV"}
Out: {"value": 30, "unit": "mV"}
